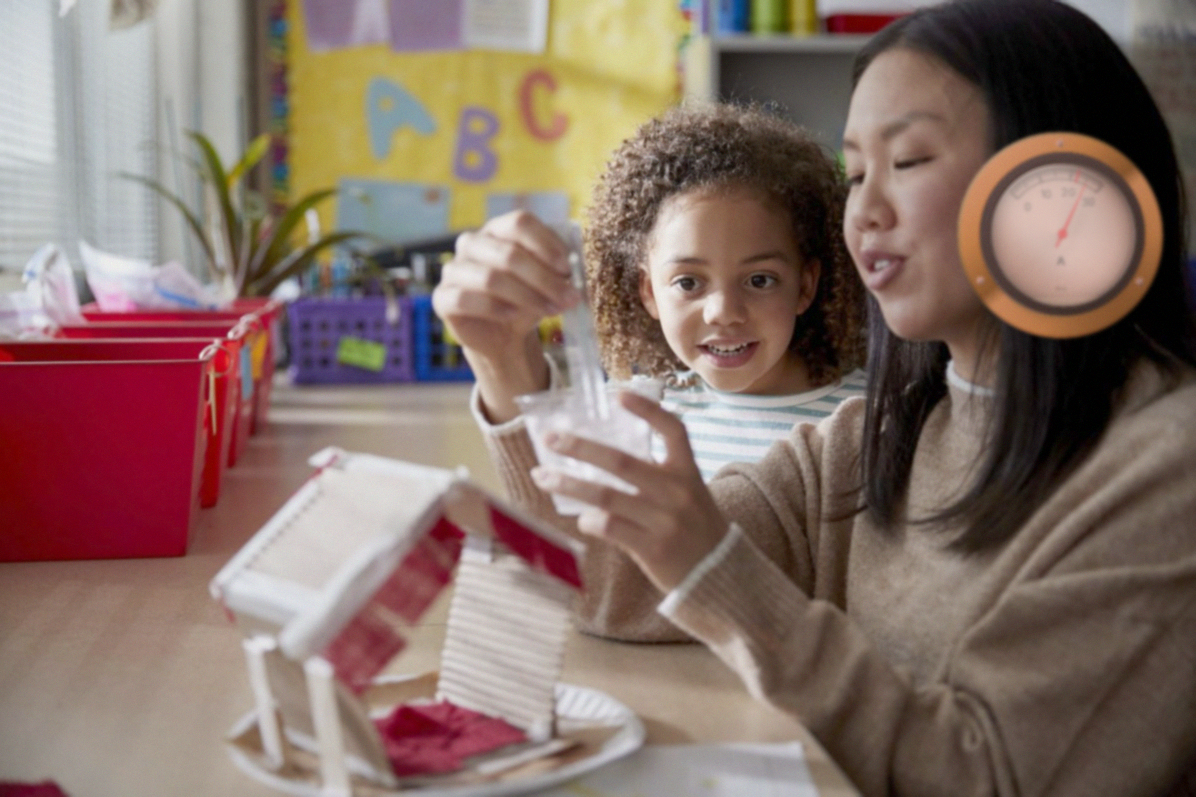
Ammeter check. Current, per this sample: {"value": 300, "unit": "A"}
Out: {"value": 25, "unit": "A"}
